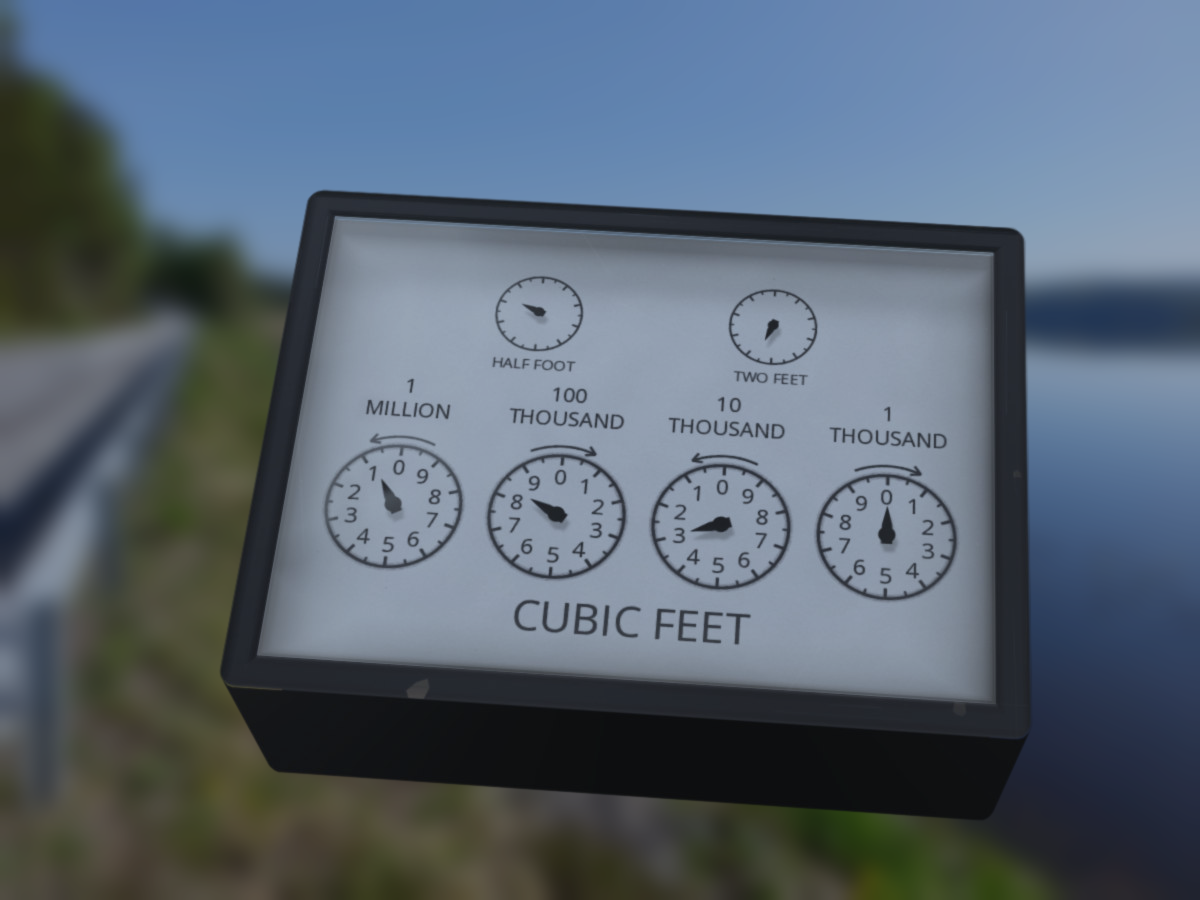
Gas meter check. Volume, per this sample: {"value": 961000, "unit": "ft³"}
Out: {"value": 83000, "unit": "ft³"}
